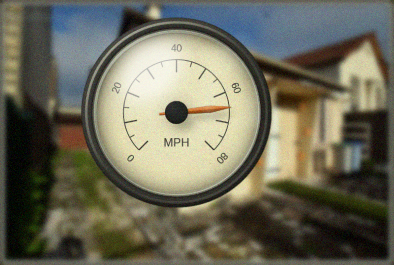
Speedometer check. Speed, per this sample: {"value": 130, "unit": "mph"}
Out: {"value": 65, "unit": "mph"}
